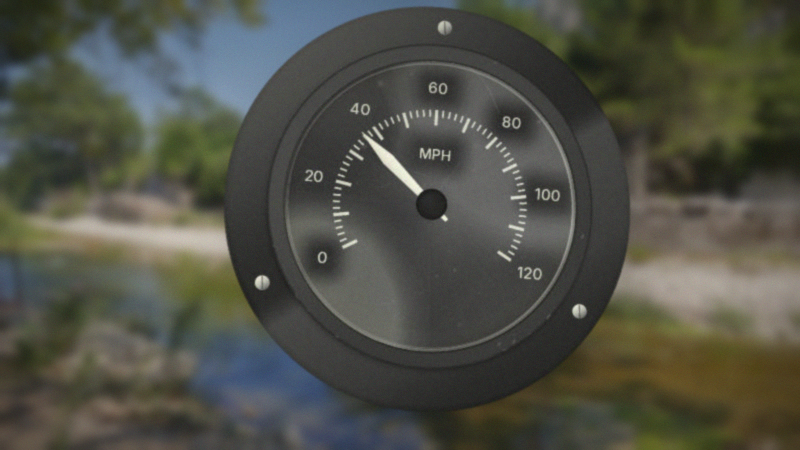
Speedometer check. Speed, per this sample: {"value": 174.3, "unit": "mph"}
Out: {"value": 36, "unit": "mph"}
